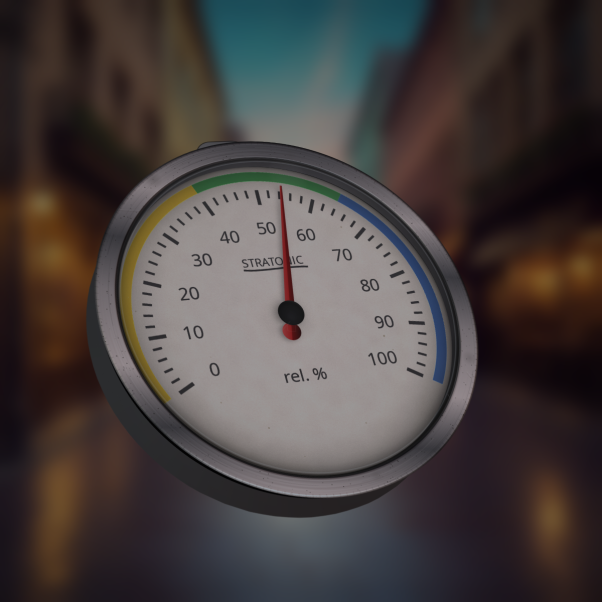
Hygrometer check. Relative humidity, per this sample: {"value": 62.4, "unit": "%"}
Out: {"value": 54, "unit": "%"}
